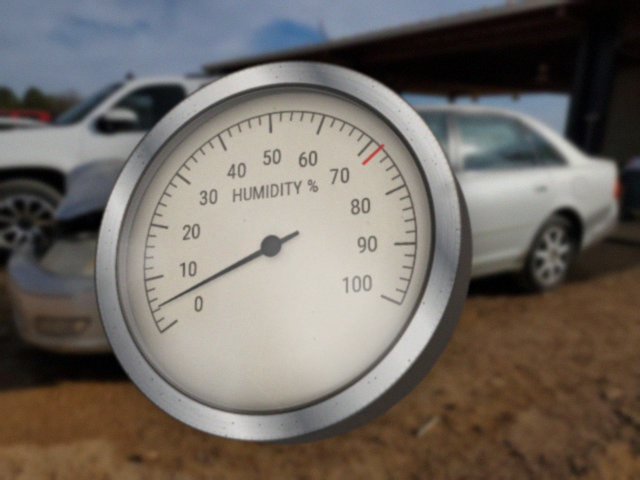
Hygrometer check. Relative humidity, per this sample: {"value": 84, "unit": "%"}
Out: {"value": 4, "unit": "%"}
